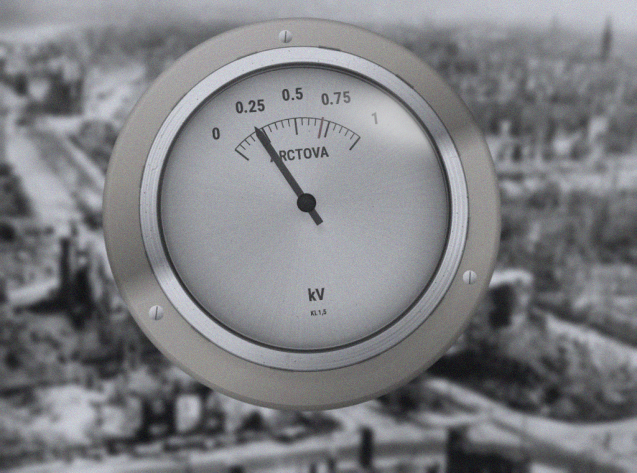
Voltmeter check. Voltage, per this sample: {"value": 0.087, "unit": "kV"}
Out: {"value": 0.2, "unit": "kV"}
